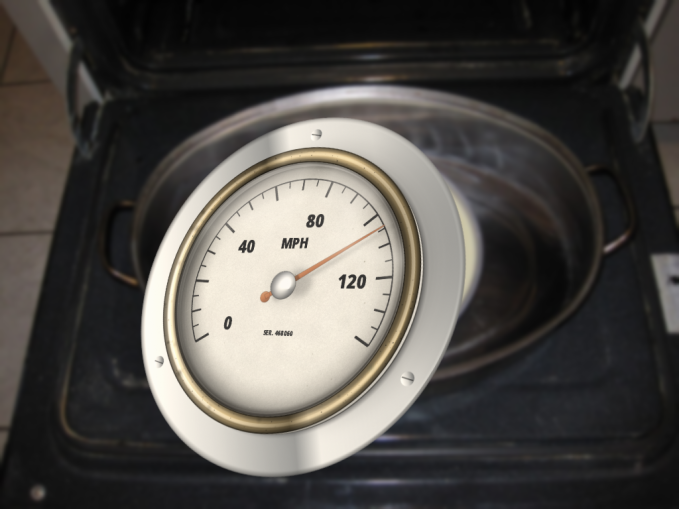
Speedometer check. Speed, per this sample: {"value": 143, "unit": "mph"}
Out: {"value": 105, "unit": "mph"}
